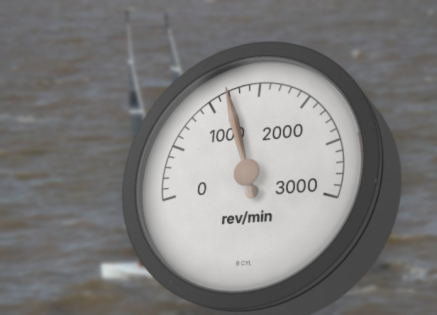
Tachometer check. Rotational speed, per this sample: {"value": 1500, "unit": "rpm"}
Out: {"value": 1200, "unit": "rpm"}
